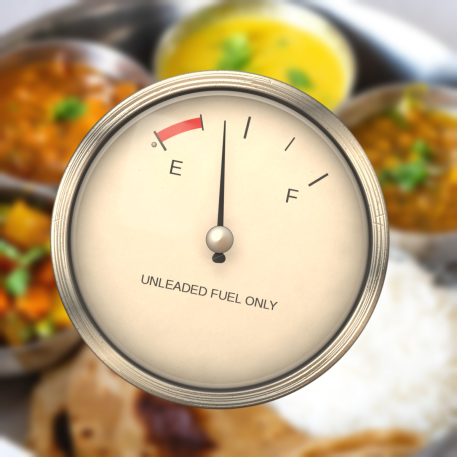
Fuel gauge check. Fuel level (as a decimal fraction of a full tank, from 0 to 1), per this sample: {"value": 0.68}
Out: {"value": 0.375}
